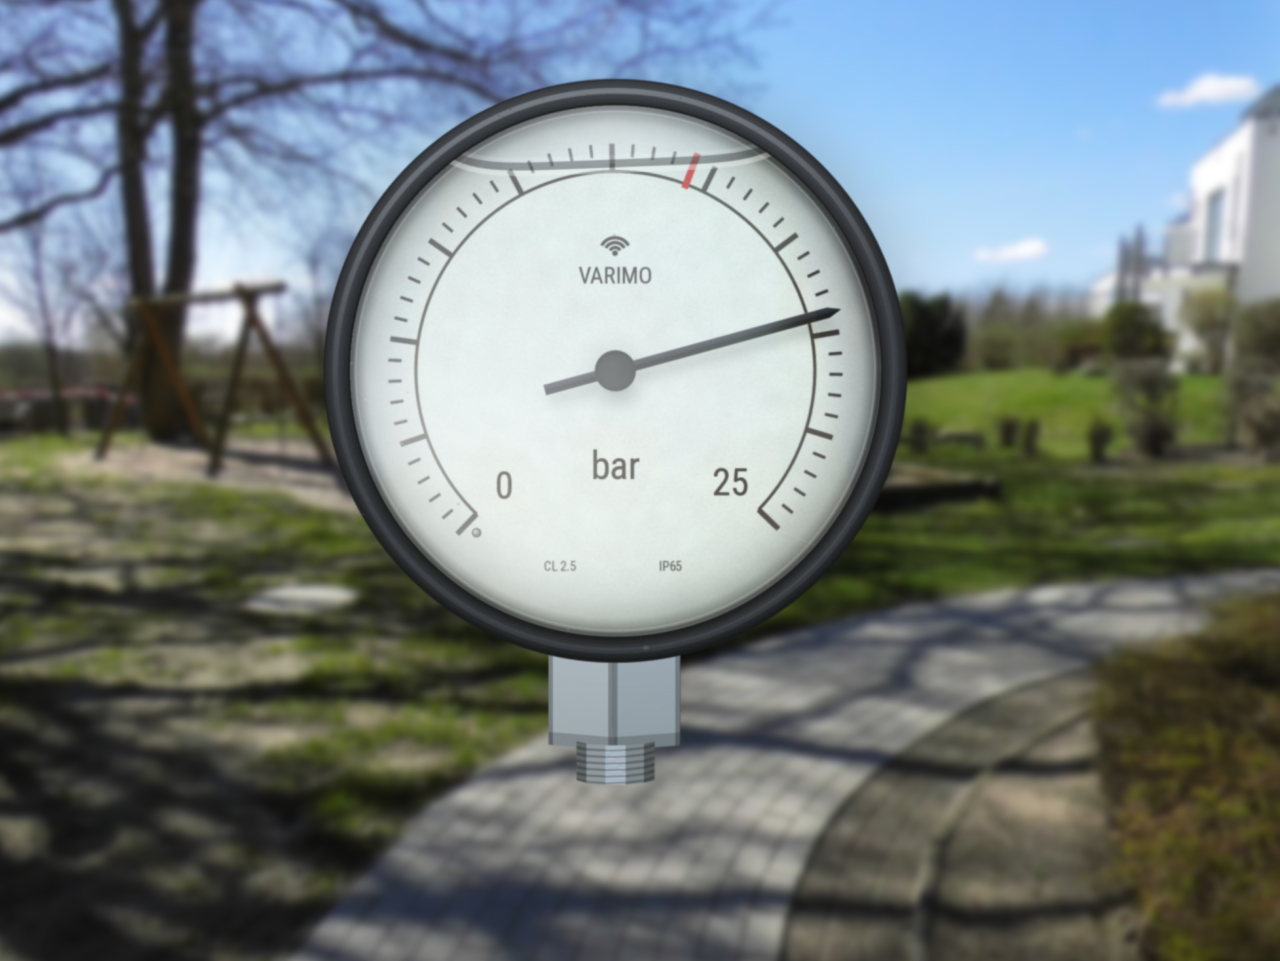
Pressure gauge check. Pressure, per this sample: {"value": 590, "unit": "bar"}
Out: {"value": 19.5, "unit": "bar"}
